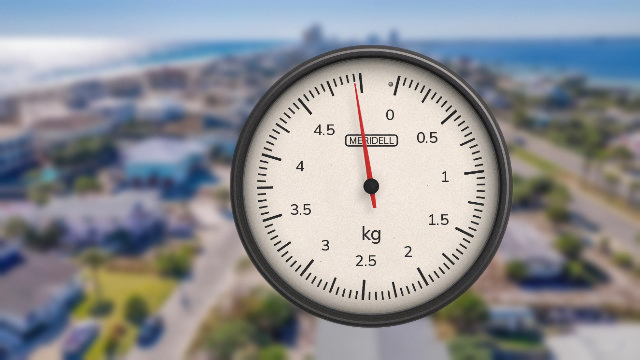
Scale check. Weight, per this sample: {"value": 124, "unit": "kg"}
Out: {"value": 4.95, "unit": "kg"}
